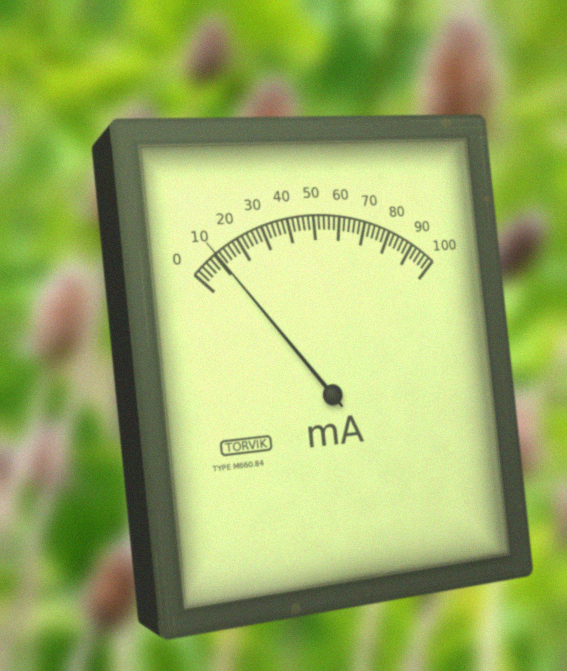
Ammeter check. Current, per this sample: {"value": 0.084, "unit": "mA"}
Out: {"value": 10, "unit": "mA"}
